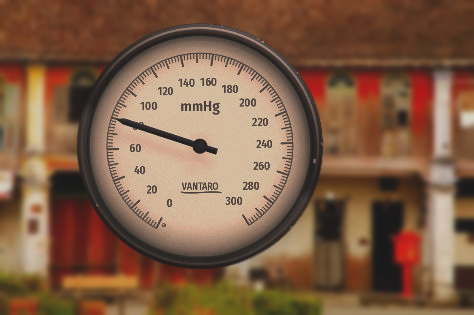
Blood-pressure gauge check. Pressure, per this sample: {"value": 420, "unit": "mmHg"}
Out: {"value": 80, "unit": "mmHg"}
